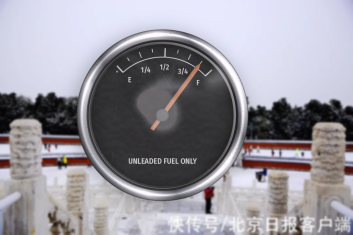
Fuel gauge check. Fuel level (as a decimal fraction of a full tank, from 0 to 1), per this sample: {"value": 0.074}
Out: {"value": 0.875}
